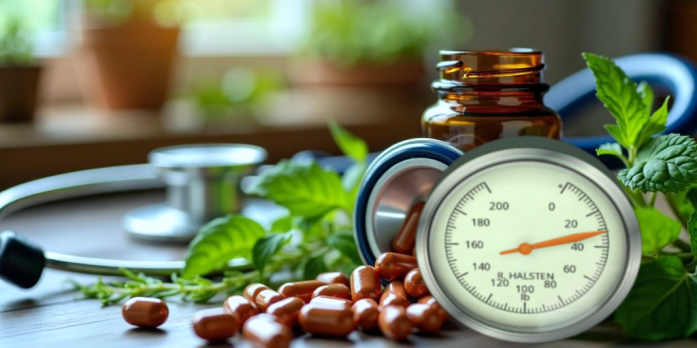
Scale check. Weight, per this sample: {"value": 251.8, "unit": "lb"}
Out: {"value": 30, "unit": "lb"}
